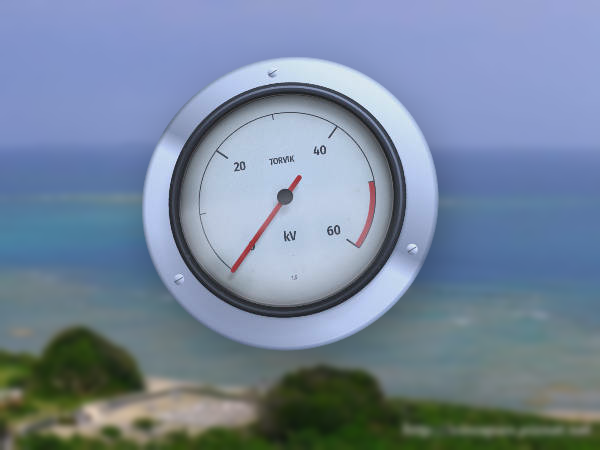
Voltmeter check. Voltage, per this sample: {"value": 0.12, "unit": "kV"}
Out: {"value": 0, "unit": "kV"}
